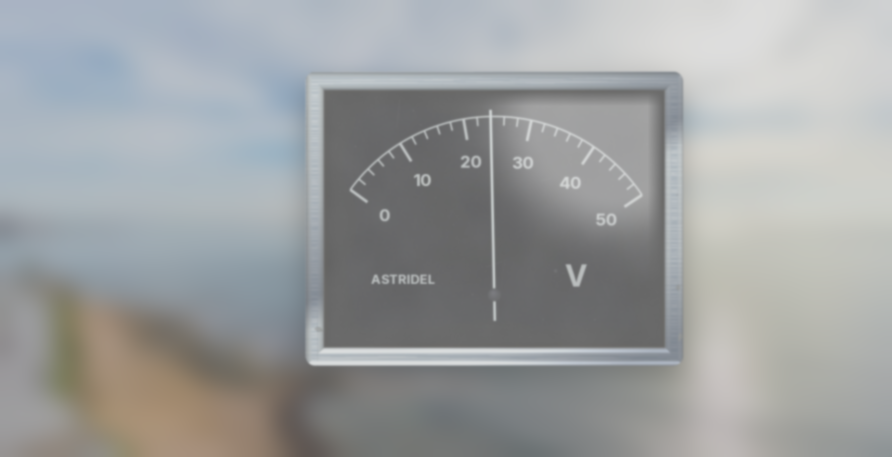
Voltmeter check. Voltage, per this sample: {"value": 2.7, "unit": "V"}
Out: {"value": 24, "unit": "V"}
